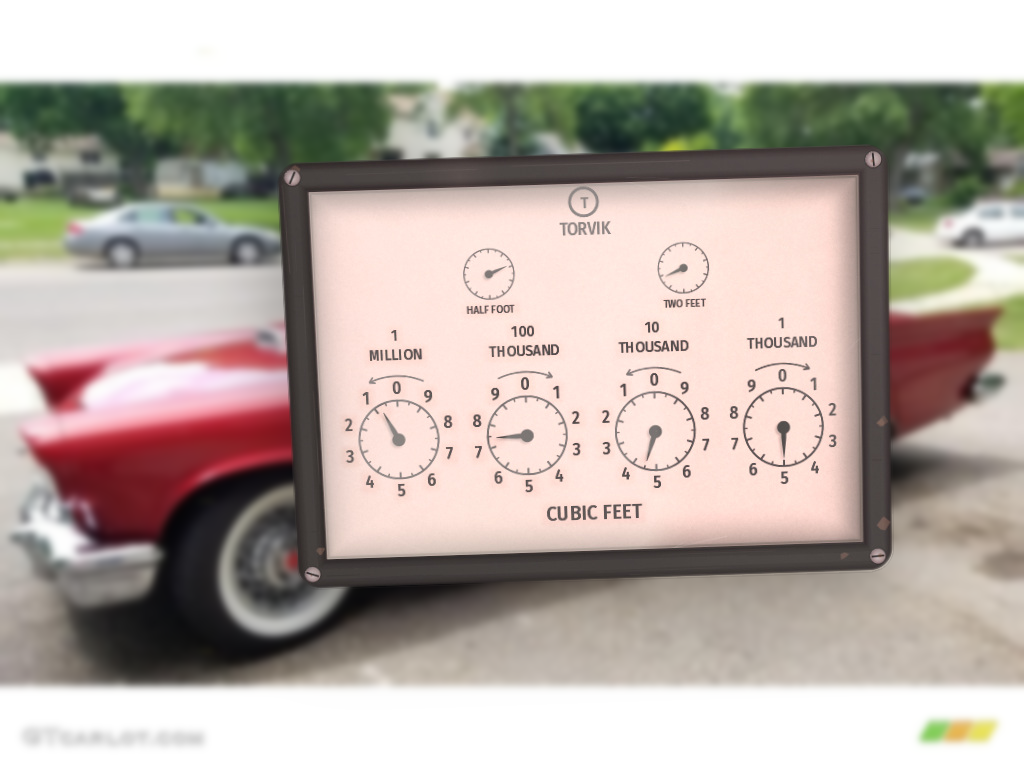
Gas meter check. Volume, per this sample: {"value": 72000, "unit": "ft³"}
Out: {"value": 74500, "unit": "ft³"}
